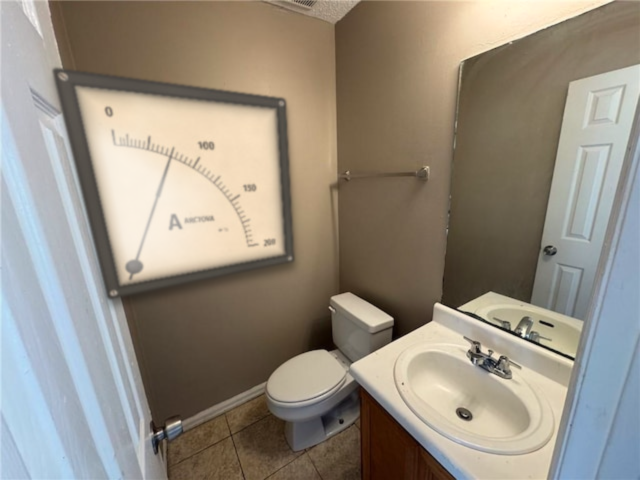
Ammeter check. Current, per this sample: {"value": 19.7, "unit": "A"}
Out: {"value": 75, "unit": "A"}
